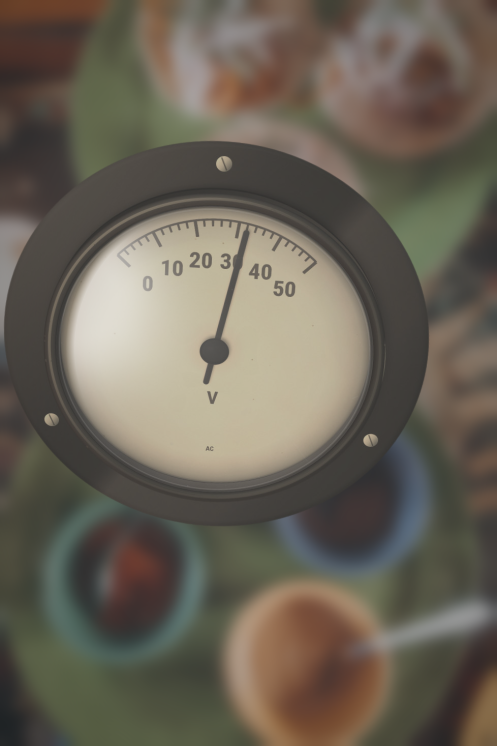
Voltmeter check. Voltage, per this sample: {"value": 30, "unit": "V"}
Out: {"value": 32, "unit": "V"}
